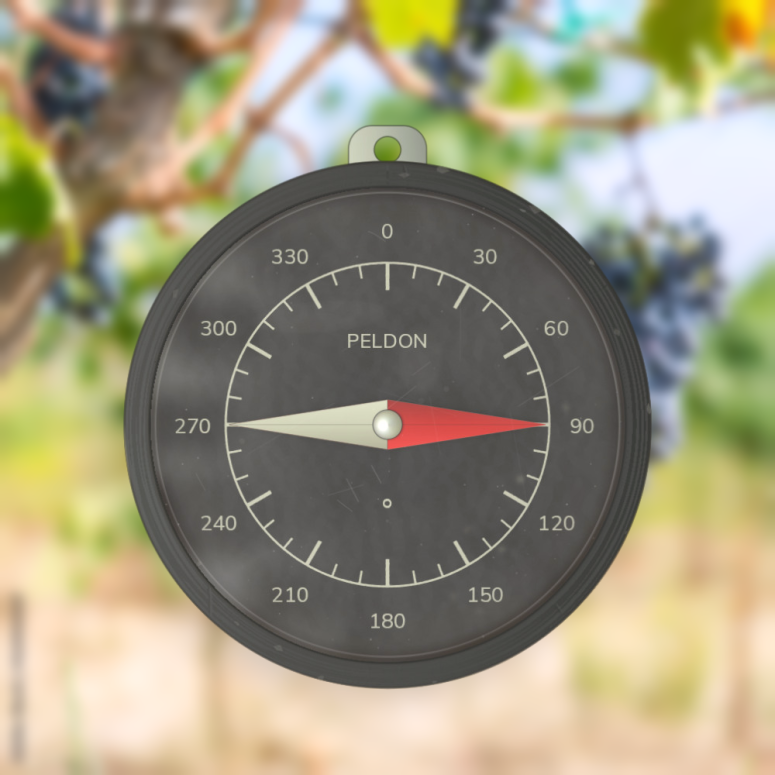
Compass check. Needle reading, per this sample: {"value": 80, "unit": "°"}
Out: {"value": 90, "unit": "°"}
